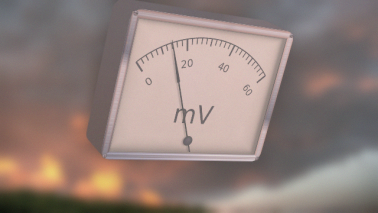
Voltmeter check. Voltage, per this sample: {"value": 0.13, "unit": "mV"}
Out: {"value": 14, "unit": "mV"}
